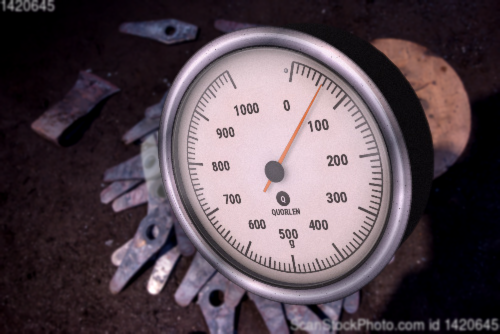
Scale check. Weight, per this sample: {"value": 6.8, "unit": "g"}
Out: {"value": 60, "unit": "g"}
